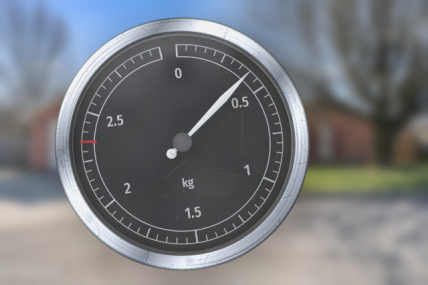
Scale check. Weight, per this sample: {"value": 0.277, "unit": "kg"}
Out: {"value": 0.4, "unit": "kg"}
